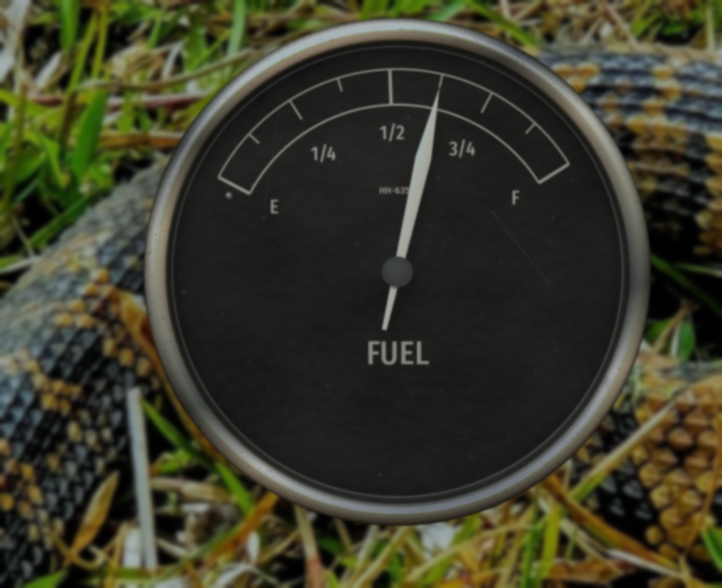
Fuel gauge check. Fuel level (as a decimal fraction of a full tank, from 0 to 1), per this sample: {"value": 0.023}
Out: {"value": 0.625}
